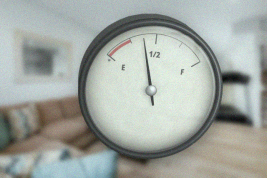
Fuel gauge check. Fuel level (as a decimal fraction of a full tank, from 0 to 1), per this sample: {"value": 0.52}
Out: {"value": 0.375}
